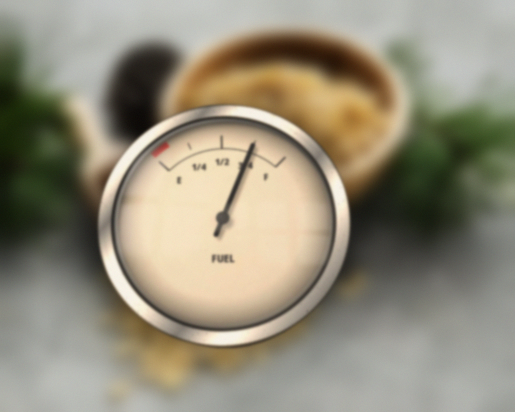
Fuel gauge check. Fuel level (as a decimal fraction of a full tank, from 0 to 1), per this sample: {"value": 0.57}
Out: {"value": 0.75}
